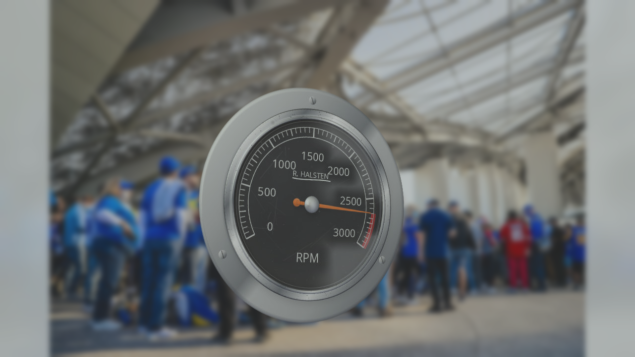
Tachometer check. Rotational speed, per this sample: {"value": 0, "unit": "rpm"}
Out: {"value": 2650, "unit": "rpm"}
